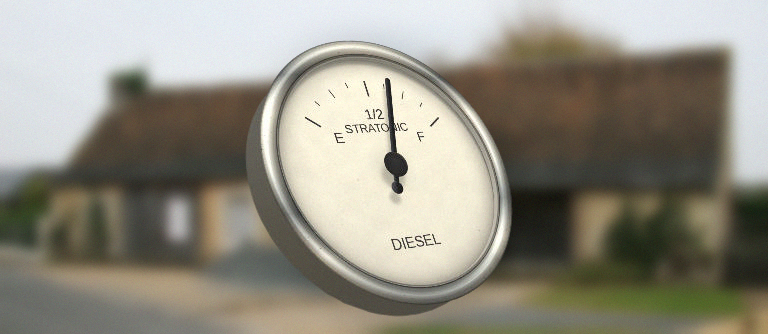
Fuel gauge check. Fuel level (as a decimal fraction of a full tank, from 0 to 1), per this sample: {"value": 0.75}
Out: {"value": 0.625}
